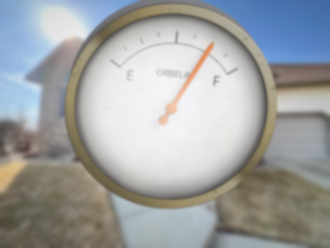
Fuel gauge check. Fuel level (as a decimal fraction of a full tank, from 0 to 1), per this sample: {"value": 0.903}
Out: {"value": 0.75}
